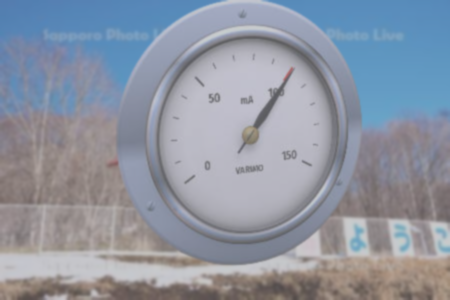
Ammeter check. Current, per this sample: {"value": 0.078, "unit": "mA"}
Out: {"value": 100, "unit": "mA"}
